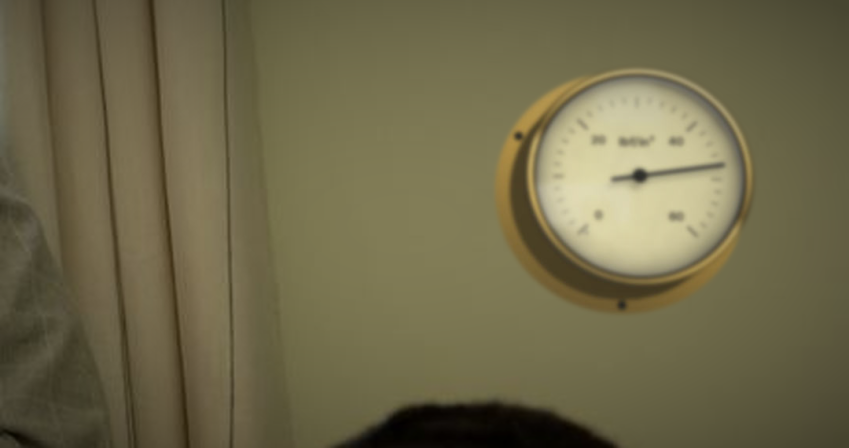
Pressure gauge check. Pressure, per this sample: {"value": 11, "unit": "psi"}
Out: {"value": 48, "unit": "psi"}
